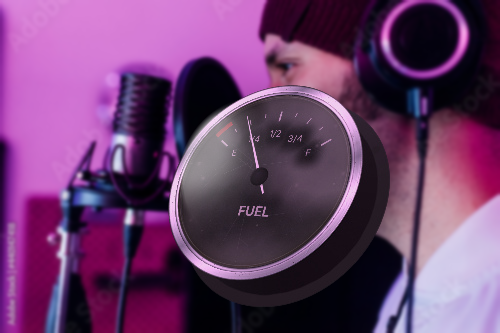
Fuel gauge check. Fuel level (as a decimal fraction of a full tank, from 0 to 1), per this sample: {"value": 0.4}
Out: {"value": 0.25}
